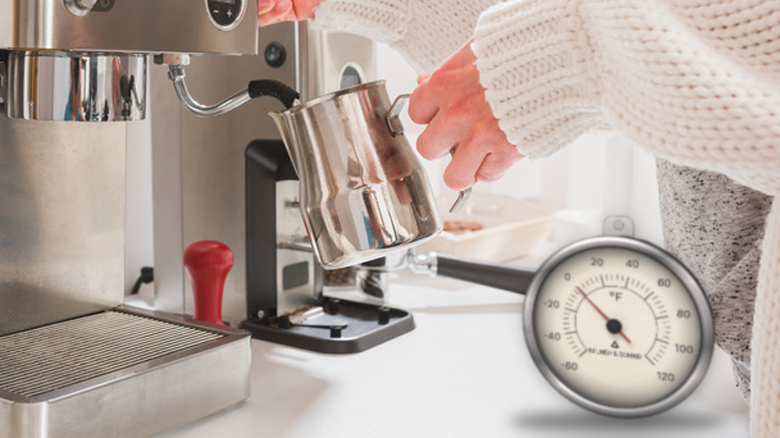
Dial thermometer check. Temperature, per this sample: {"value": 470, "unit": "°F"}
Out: {"value": 0, "unit": "°F"}
